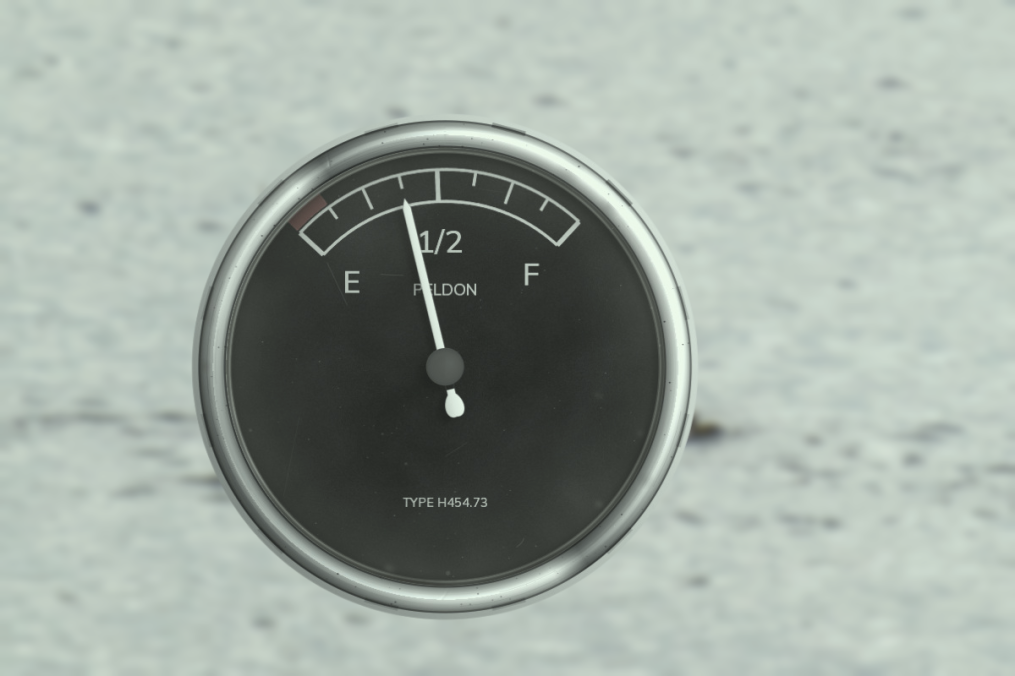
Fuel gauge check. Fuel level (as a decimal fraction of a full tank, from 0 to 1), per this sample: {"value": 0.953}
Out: {"value": 0.375}
